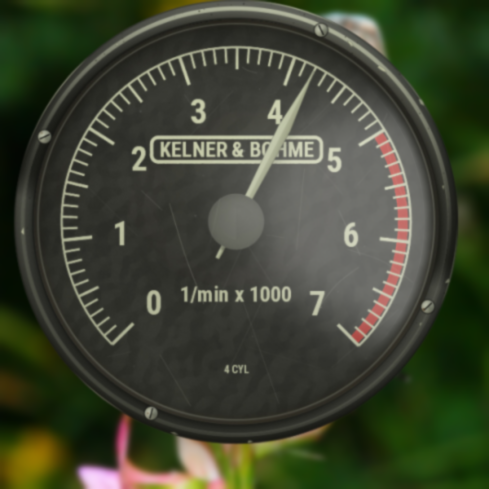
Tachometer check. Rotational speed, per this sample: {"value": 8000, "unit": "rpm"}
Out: {"value": 4200, "unit": "rpm"}
